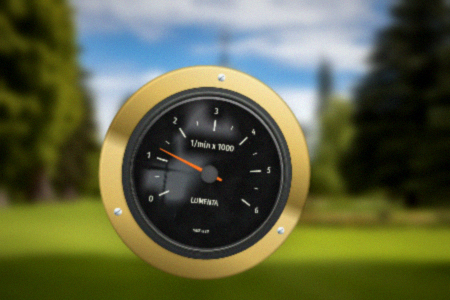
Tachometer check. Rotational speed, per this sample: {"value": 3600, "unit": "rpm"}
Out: {"value": 1250, "unit": "rpm"}
